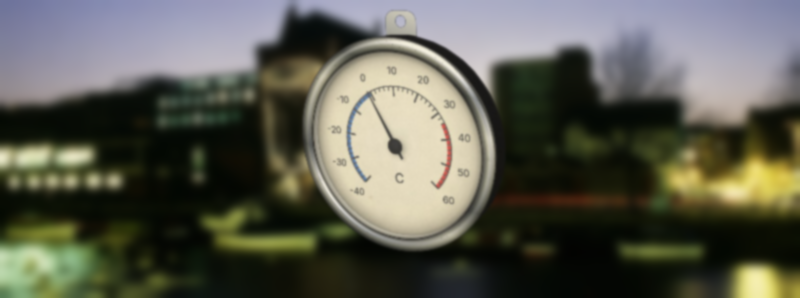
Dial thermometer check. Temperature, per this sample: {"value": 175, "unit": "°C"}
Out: {"value": 0, "unit": "°C"}
